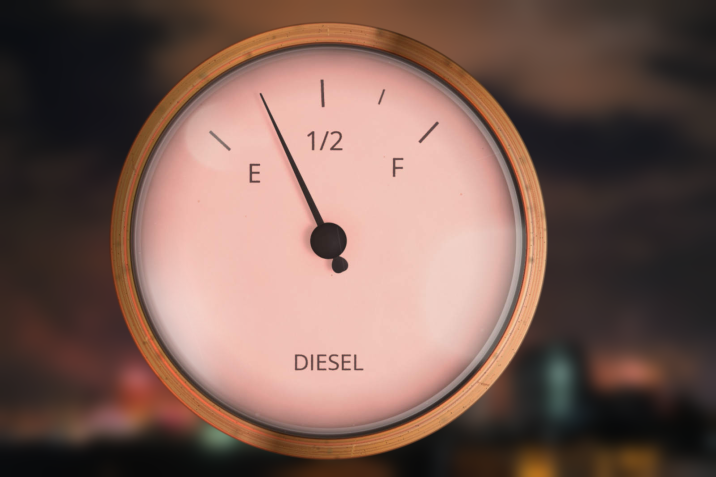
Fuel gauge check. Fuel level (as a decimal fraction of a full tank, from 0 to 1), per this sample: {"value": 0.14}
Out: {"value": 0.25}
